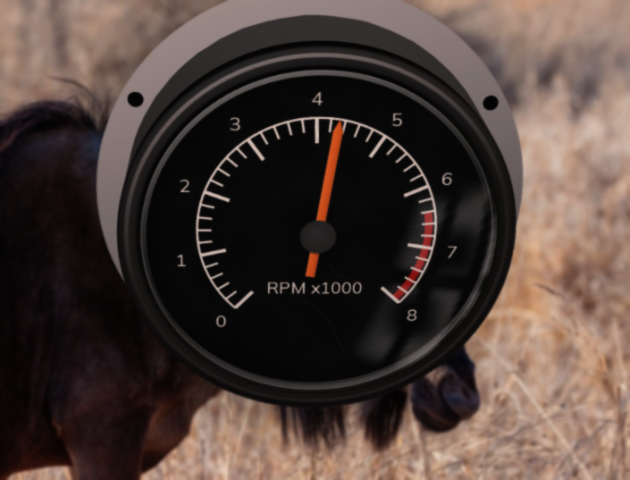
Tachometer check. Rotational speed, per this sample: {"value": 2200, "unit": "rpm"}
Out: {"value": 4300, "unit": "rpm"}
